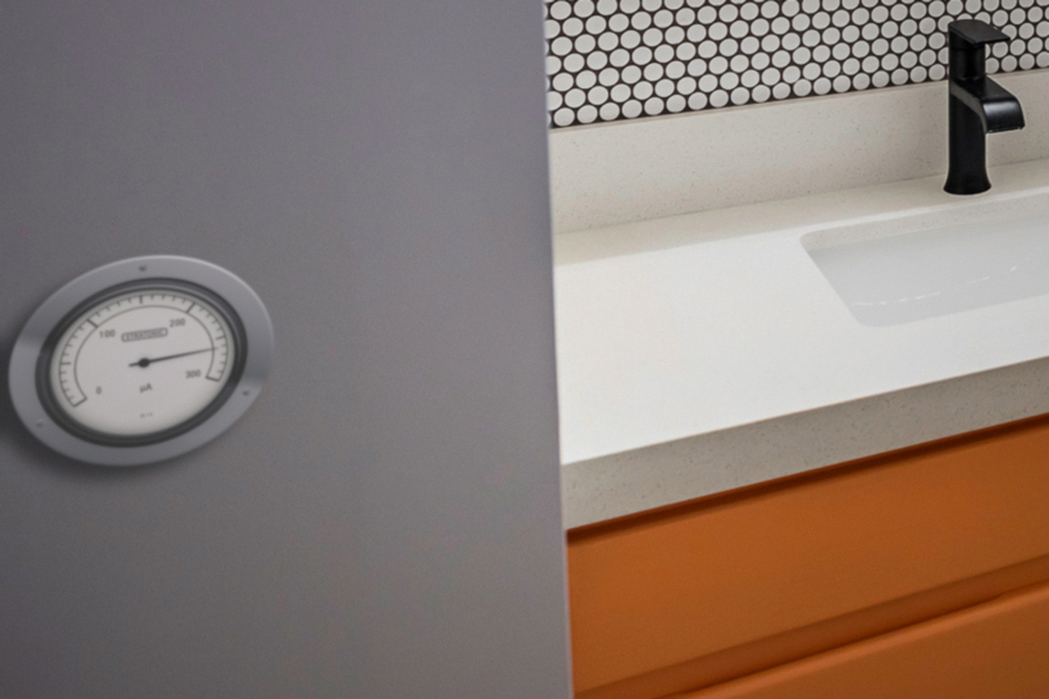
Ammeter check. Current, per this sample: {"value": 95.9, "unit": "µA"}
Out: {"value": 260, "unit": "µA"}
